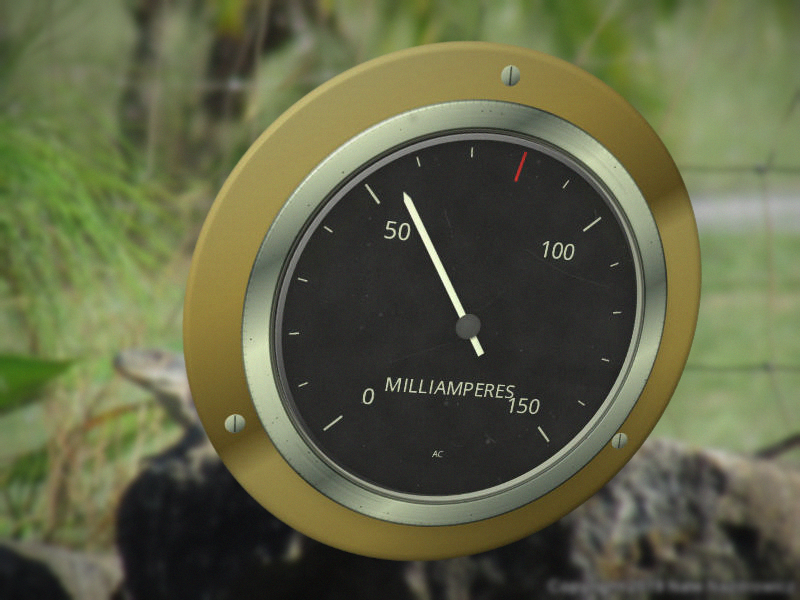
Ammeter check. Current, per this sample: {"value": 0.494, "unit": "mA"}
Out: {"value": 55, "unit": "mA"}
